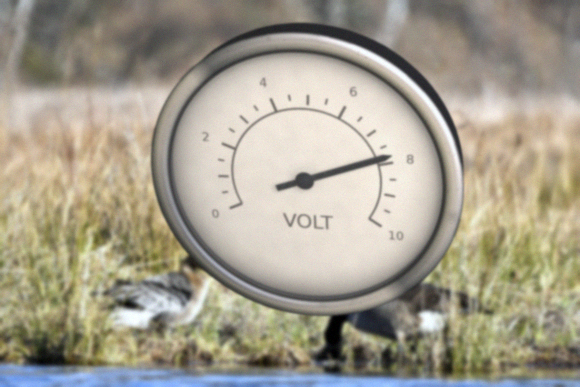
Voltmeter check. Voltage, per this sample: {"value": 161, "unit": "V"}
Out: {"value": 7.75, "unit": "V"}
